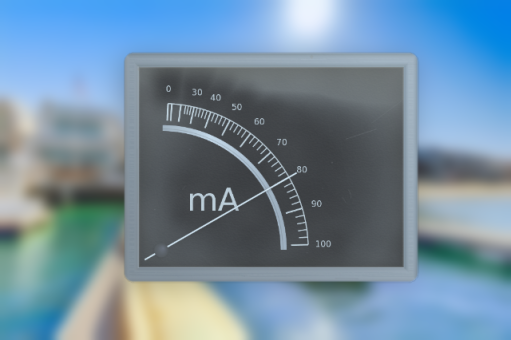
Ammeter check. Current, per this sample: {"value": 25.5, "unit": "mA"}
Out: {"value": 80, "unit": "mA"}
